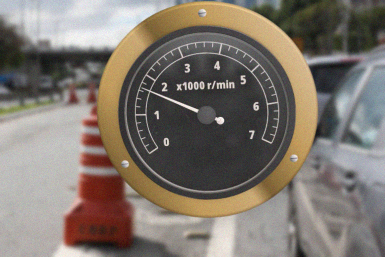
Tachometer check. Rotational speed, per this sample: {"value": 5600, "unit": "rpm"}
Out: {"value": 1700, "unit": "rpm"}
